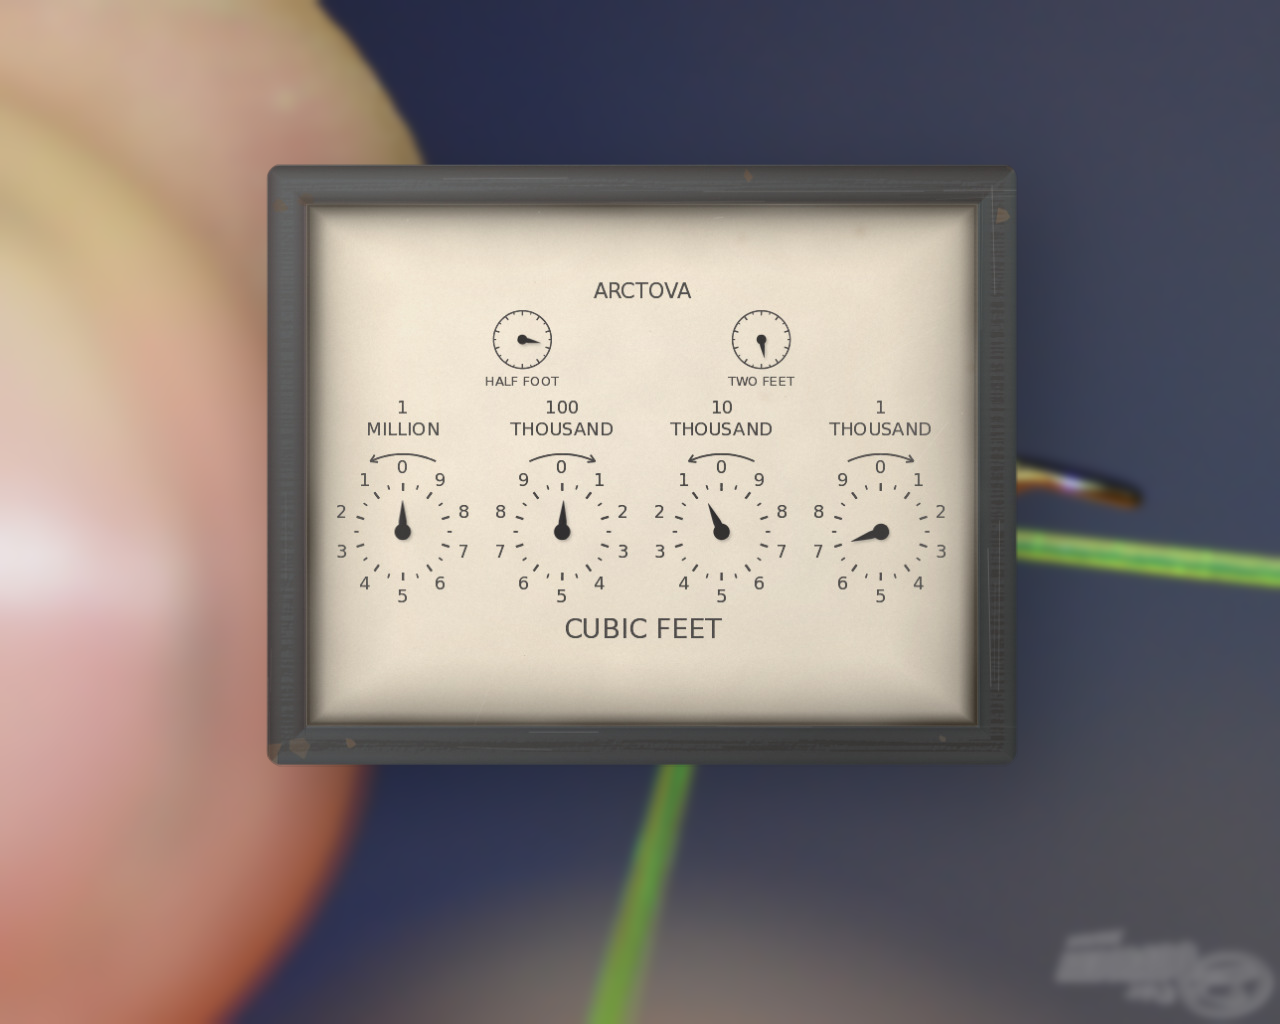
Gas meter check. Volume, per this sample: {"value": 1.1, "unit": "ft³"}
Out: {"value": 700, "unit": "ft³"}
